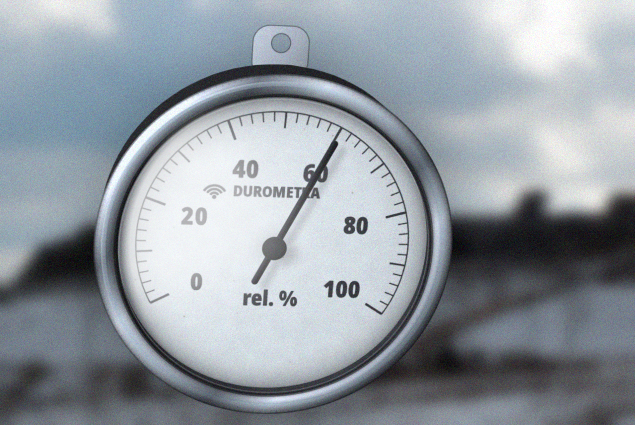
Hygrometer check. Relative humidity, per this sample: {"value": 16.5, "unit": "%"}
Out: {"value": 60, "unit": "%"}
